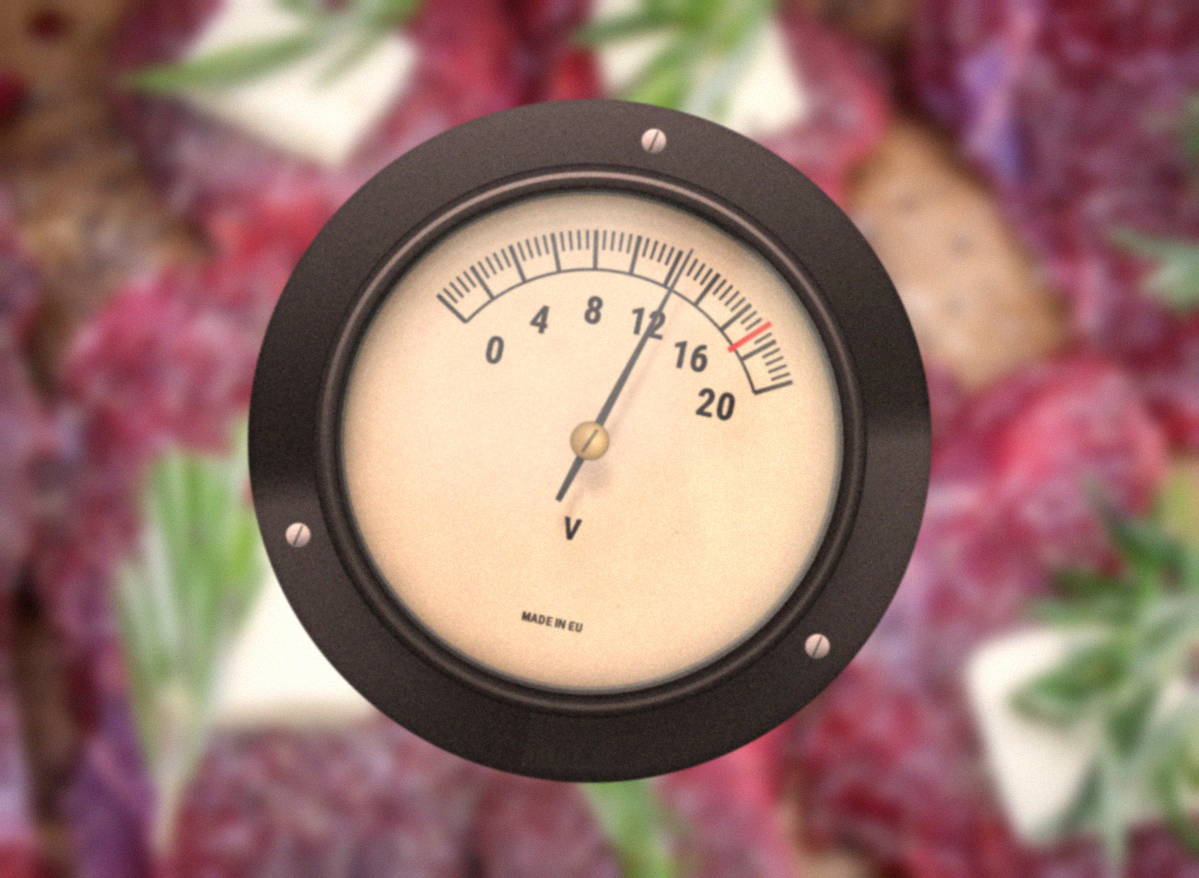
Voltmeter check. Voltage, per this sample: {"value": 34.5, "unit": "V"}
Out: {"value": 12.4, "unit": "V"}
